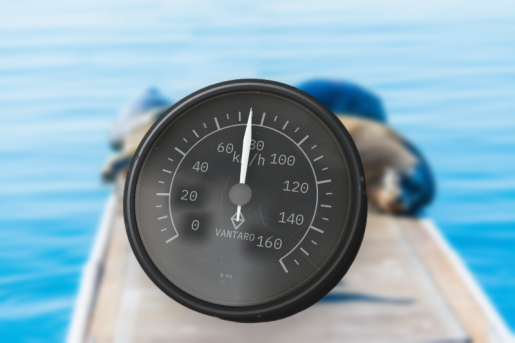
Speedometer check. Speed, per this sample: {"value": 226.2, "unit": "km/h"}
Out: {"value": 75, "unit": "km/h"}
